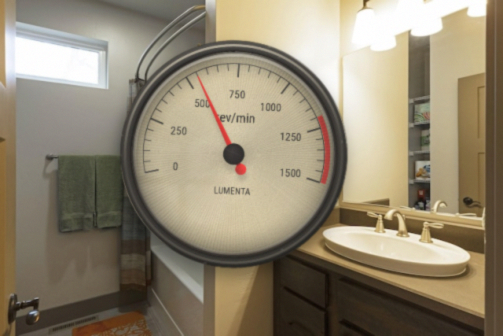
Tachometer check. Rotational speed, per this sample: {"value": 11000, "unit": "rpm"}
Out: {"value": 550, "unit": "rpm"}
